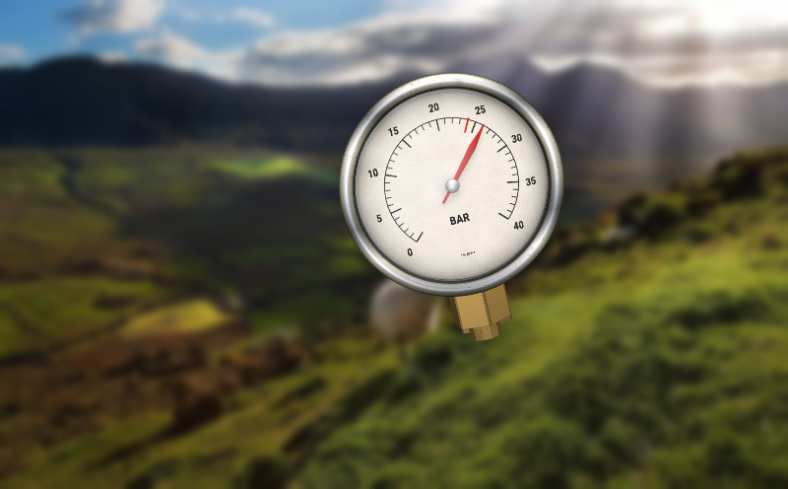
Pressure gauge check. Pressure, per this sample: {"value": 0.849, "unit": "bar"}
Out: {"value": 26, "unit": "bar"}
